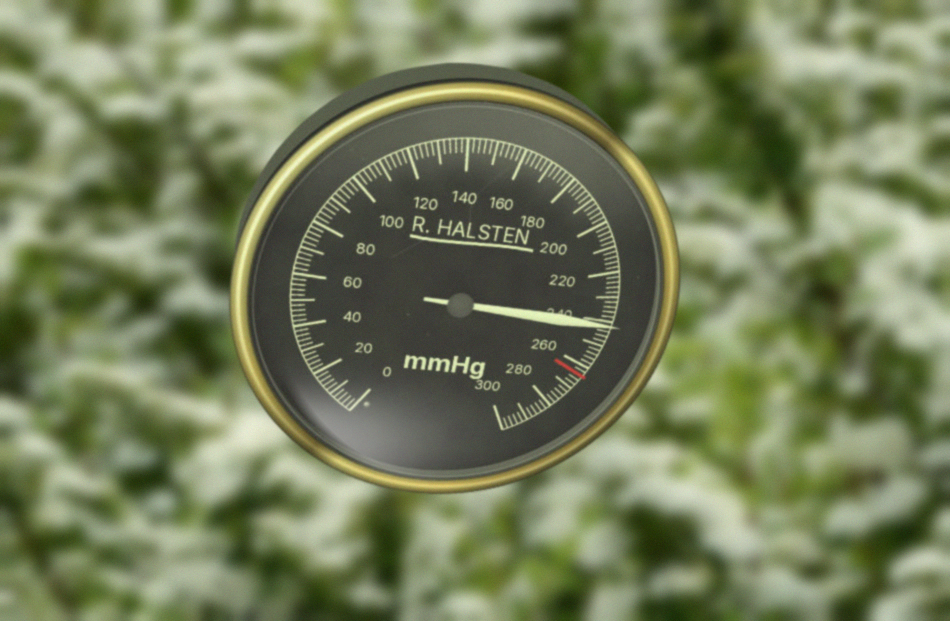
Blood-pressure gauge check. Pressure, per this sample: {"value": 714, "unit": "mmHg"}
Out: {"value": 240, "unit": "mmHg"}
